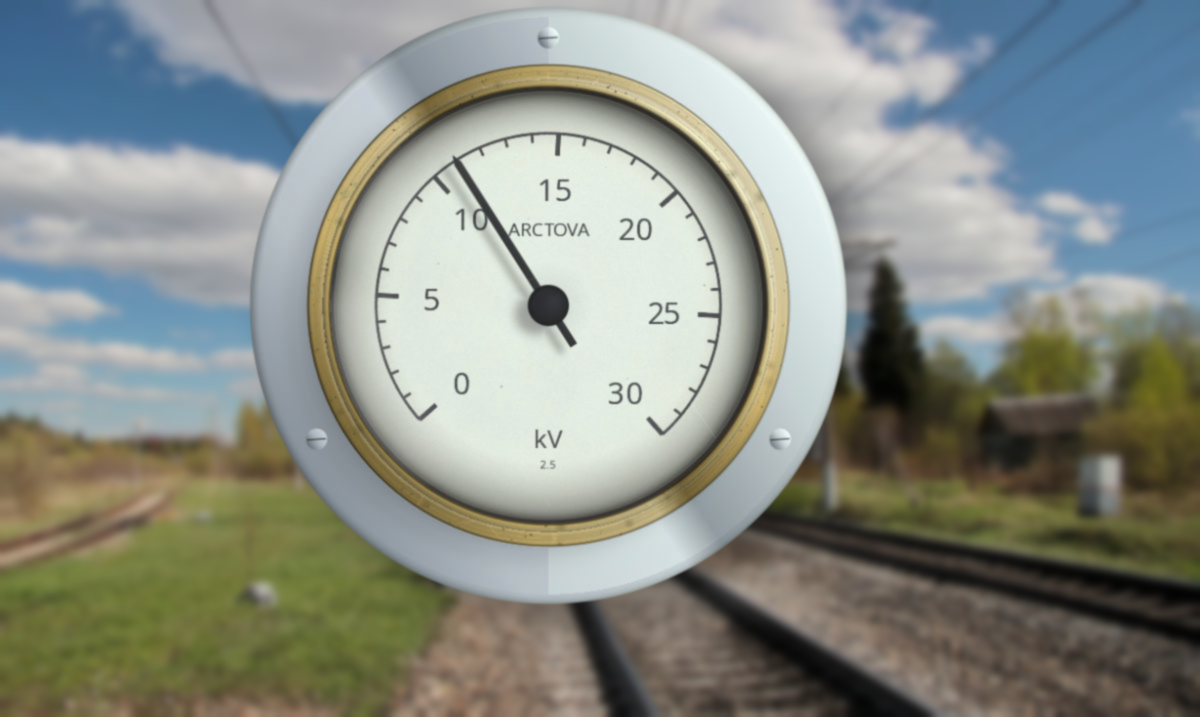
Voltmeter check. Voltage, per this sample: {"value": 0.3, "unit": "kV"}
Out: {"value": 11, "unit": "kV"}
